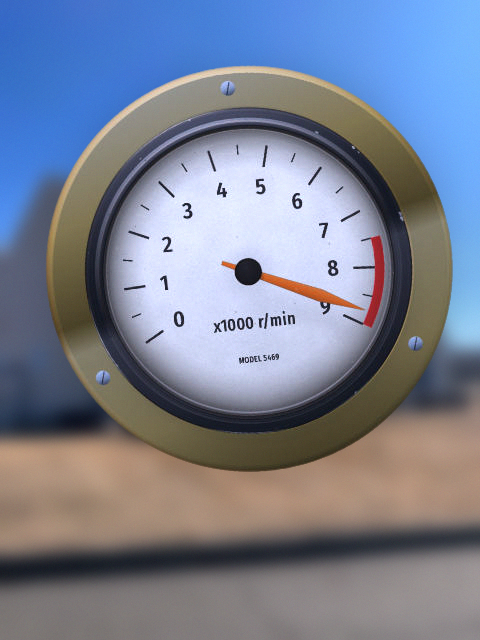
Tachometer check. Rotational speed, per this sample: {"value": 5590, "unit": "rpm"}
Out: {"value": 8750, "unit": "rpm"}
